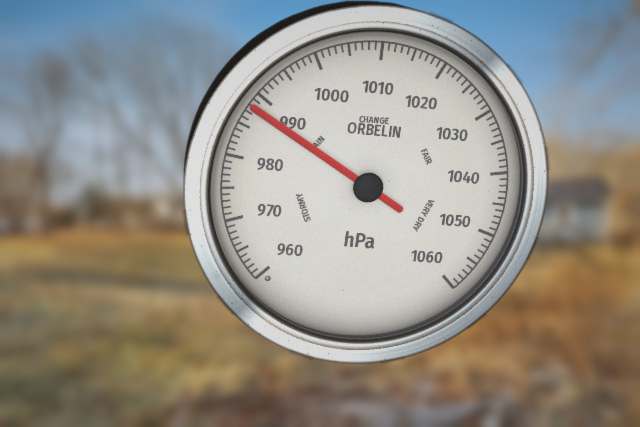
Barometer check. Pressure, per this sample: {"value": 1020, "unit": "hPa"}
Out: {"value": 988, "unit": "hPa"}
